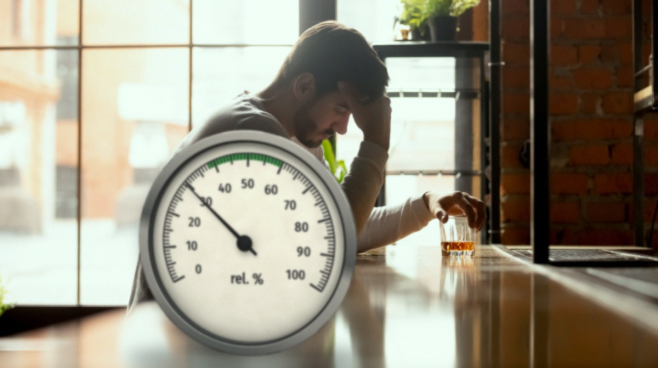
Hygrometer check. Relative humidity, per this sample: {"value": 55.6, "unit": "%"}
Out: {"value": 30, "unit": "%"}
